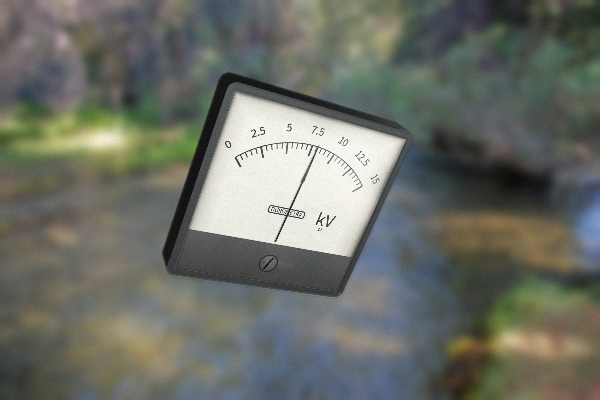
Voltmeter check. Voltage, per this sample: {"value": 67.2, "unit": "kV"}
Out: {"value": 8, "unit": "kV"}
